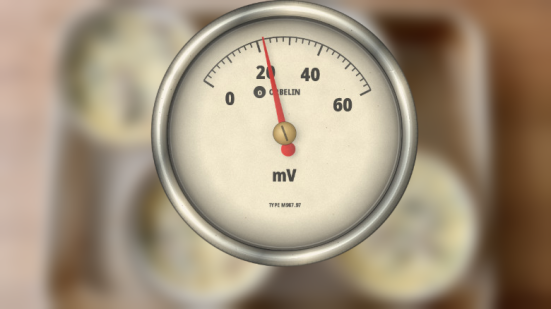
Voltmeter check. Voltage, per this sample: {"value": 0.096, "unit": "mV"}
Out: {"value": 22, "unit": "mV"}
